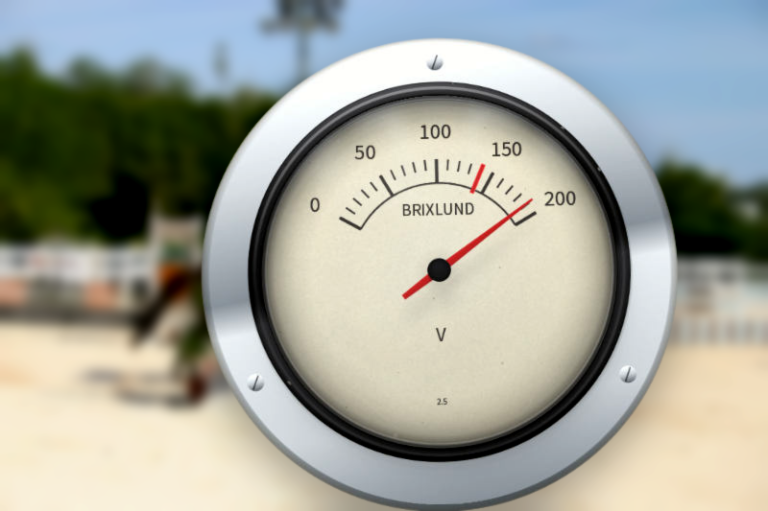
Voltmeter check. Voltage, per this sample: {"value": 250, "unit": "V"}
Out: {"value": 190, "unit": "V"}
